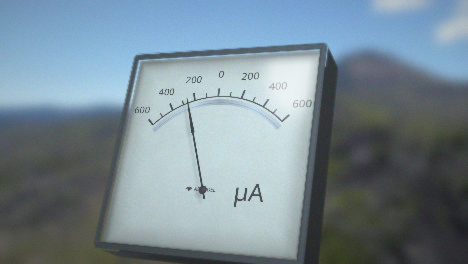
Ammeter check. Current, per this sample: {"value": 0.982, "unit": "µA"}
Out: {"value": -250, "unit": "µA"}
